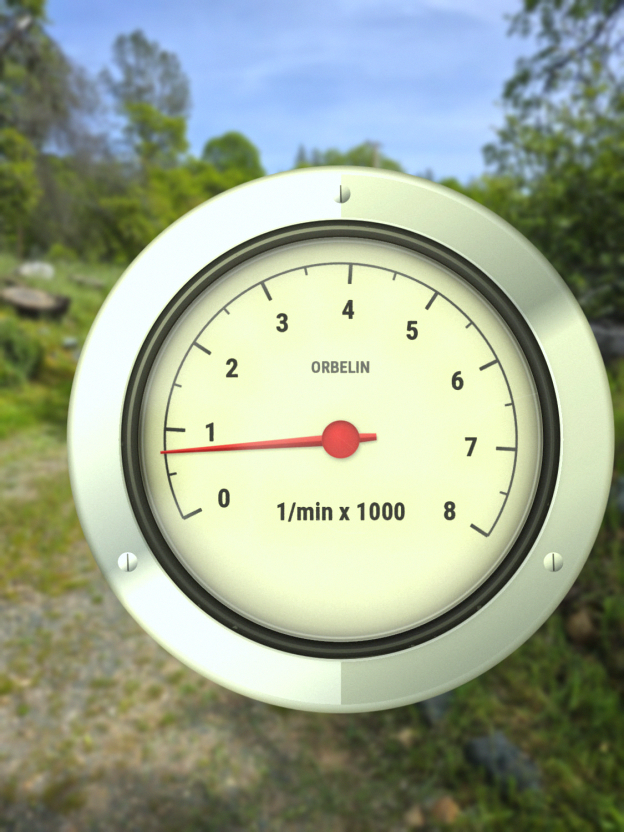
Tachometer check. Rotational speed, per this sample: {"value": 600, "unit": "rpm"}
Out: {"value": 750, "unit": "rpm"}
